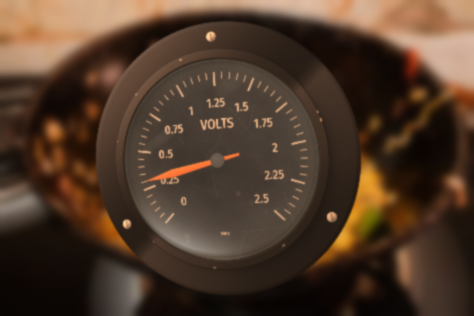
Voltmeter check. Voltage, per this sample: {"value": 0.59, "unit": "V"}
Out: {"value": 0.3, "unit": "V"}
